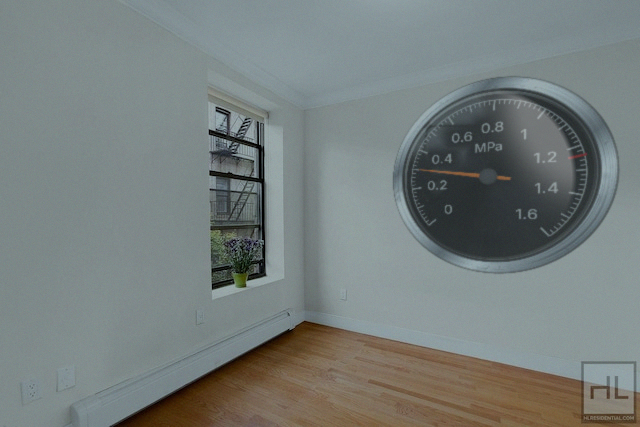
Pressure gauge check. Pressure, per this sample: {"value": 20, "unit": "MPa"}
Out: {"value": 0.3, "unit": "MPa"}
